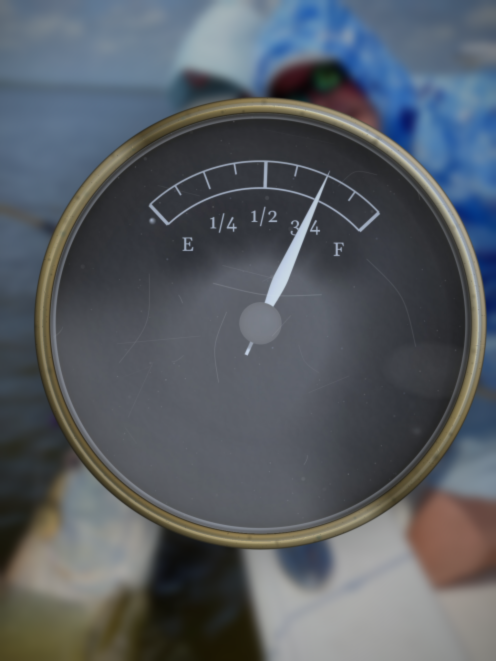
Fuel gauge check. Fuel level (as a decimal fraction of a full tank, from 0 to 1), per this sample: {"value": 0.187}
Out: {"value": 0.75}
